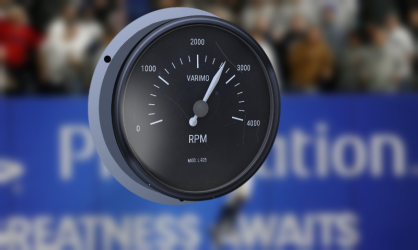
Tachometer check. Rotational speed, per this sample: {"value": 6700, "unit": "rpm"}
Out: {"value": 2600, "unit": "rpm"}
